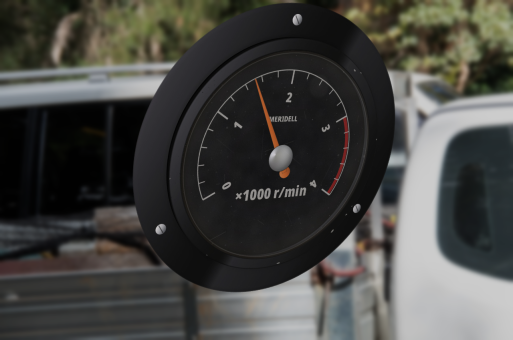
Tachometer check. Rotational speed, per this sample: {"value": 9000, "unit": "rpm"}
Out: {"value": 1500, "unit": "rpm"}
